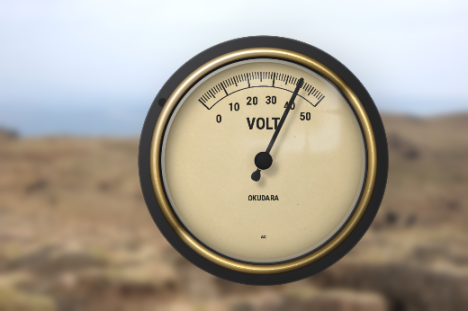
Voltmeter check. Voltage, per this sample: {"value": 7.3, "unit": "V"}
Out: {"value": 40, "unit": "V"}
